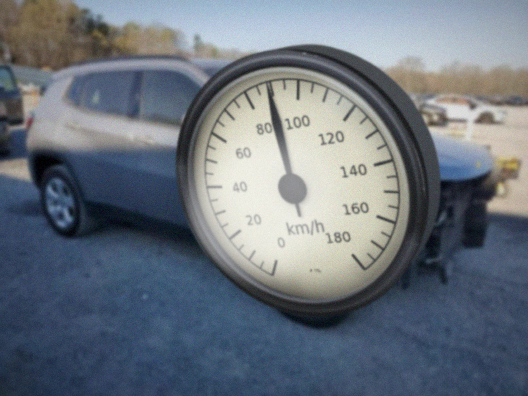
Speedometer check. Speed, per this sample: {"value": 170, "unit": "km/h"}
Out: {"value": 90, "unit": "km/h"}
